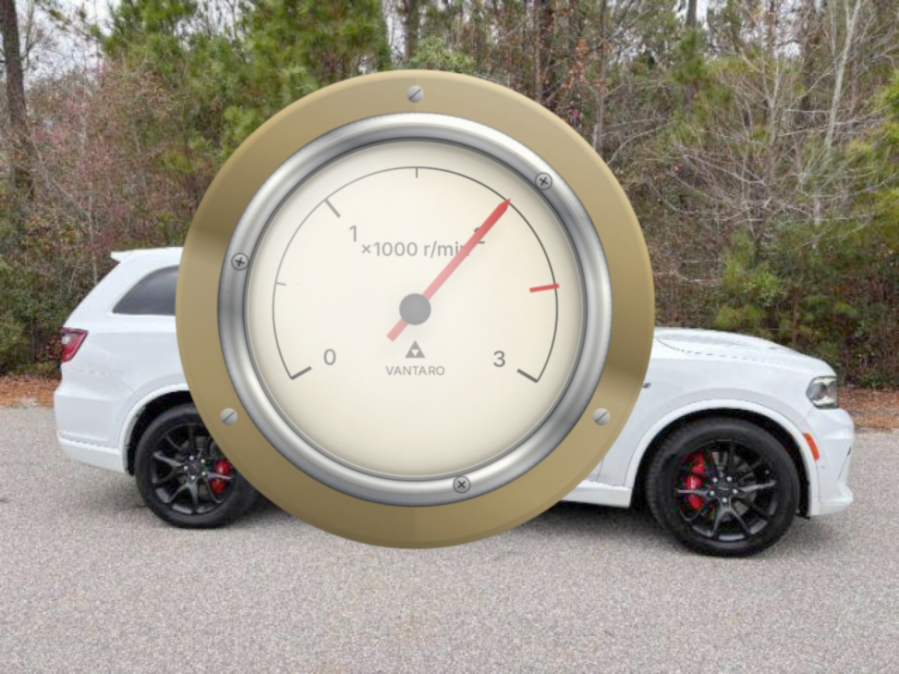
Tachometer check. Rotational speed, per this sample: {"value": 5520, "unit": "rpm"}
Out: {"value": 2000, "unit": "rpm"}
